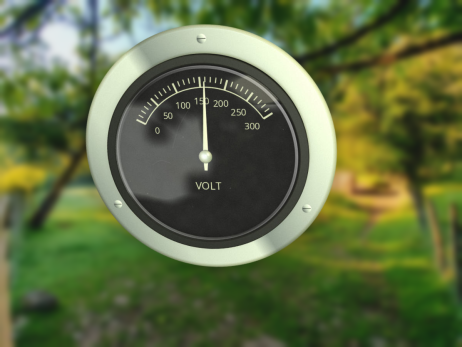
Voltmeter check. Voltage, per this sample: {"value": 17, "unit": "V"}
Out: {"value": 160, "unit": "V"}
